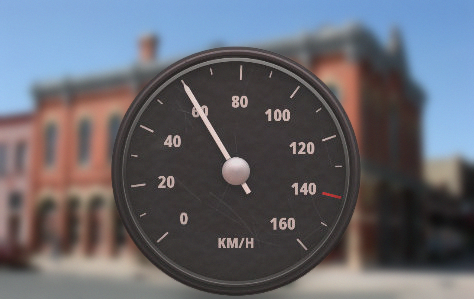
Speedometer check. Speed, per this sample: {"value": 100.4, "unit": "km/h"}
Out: {"value": 60, "unit": "km/h"}
